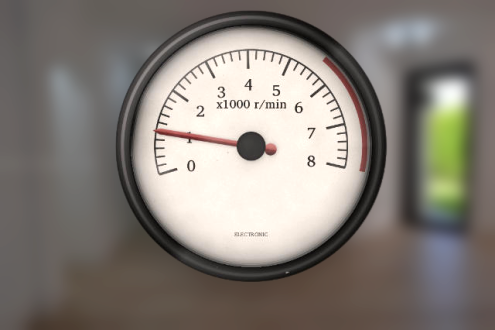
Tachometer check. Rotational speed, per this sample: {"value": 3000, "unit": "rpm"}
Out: {"value": 1000, "unit": "rpm"}
